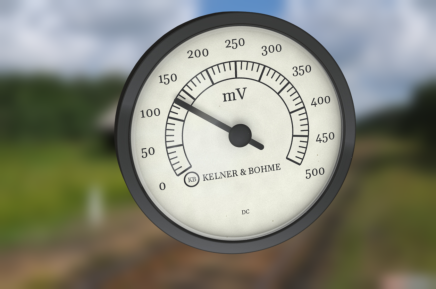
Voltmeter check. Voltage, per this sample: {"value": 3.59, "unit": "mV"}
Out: {"value": 130, "unit": "mV"}
